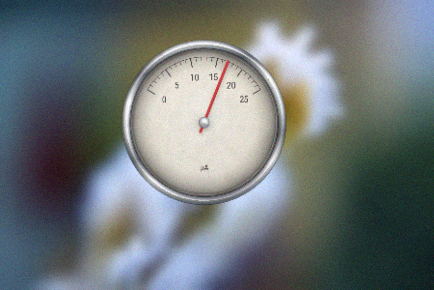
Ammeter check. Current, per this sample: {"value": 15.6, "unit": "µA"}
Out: {"value": 17, "unit": "µA"}
